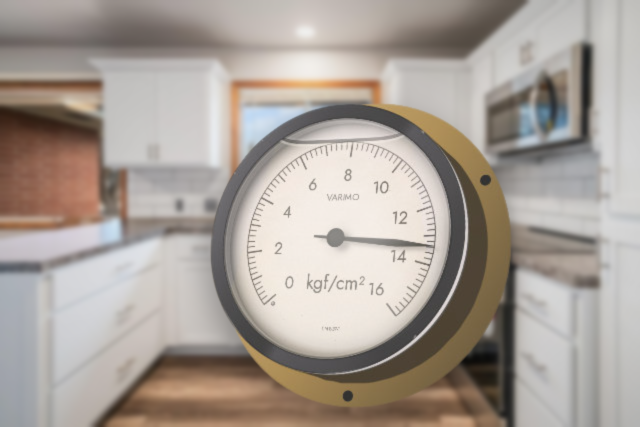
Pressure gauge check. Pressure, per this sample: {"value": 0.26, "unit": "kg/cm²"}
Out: {"value": 13.4, "unit": "kg/cm²"}
